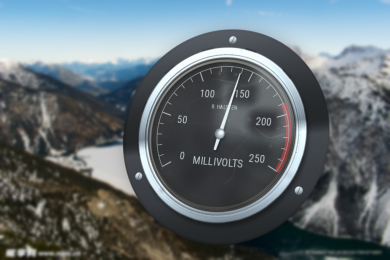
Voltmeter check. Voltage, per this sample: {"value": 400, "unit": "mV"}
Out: {"value": 140, "unit": "mV"}
